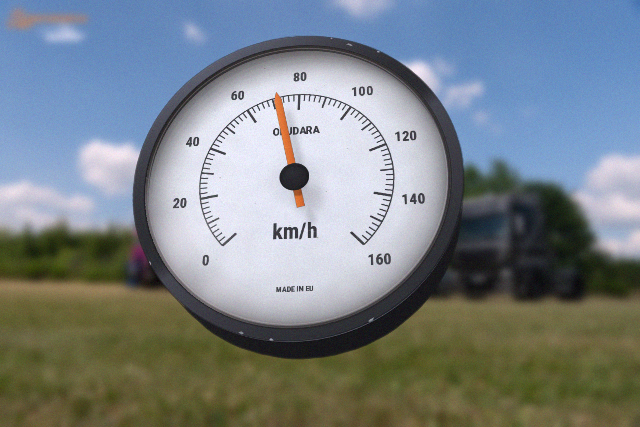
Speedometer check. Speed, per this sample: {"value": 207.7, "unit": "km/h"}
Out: {"value": 72, "unit": "km/h"}
